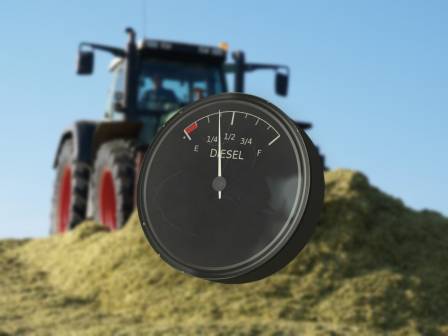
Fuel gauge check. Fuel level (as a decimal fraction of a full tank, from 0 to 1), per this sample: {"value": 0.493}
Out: {"value": 0.375}
